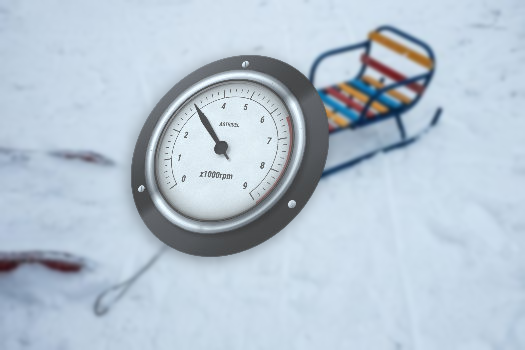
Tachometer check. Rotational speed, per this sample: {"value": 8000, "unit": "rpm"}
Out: {"value": 3000, "unit": "rpm"}
